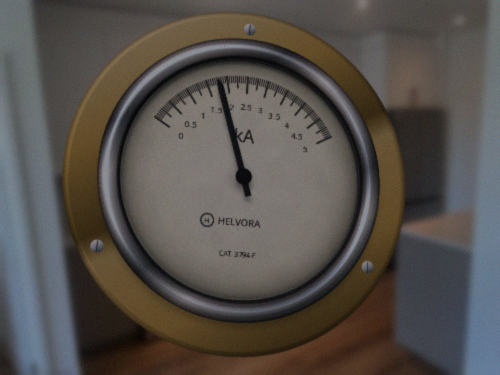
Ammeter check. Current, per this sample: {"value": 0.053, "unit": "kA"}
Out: {"value": 1.75, "unit": "kA"}
